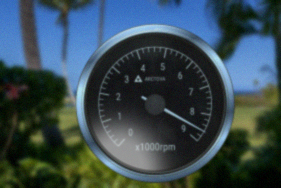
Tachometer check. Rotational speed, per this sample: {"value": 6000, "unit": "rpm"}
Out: {"value": 8600, "unit": "rpm"}
